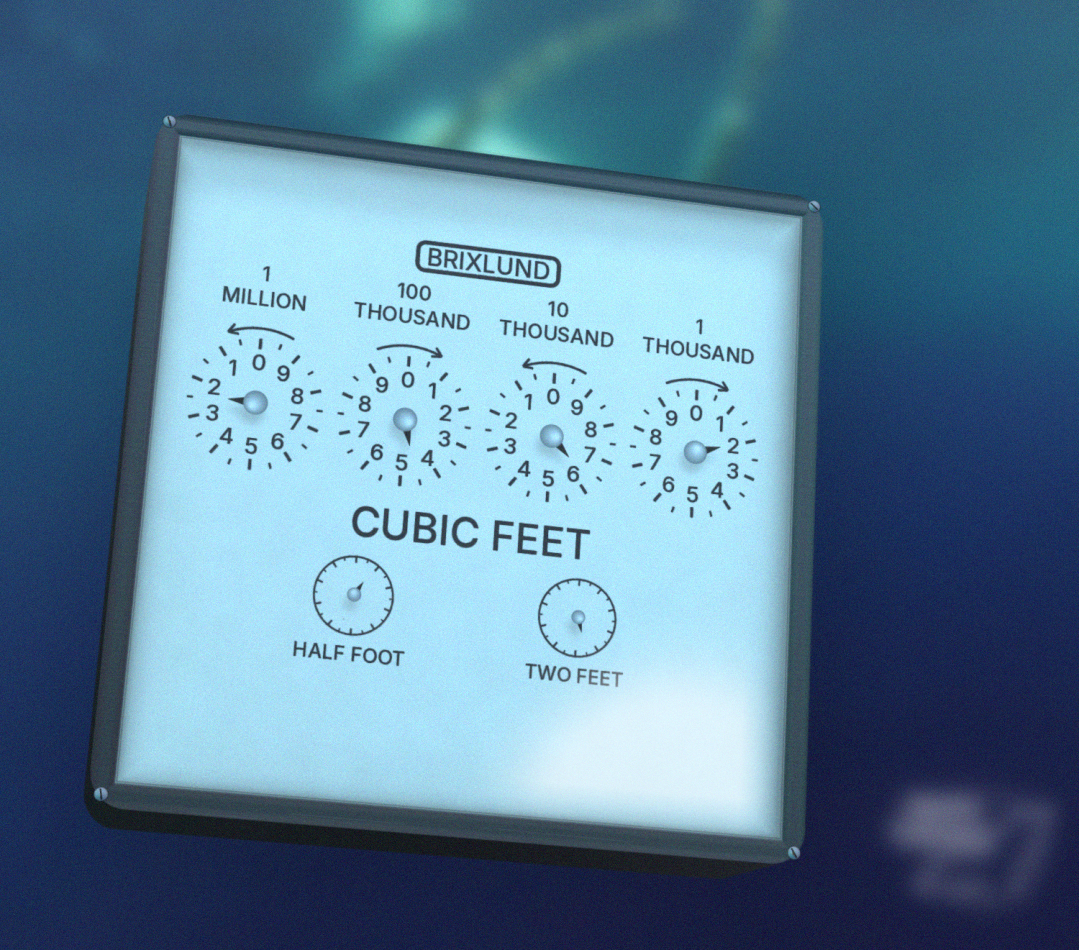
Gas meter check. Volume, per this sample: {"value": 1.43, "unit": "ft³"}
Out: {"value": 246200, "unit": "ft³"}
